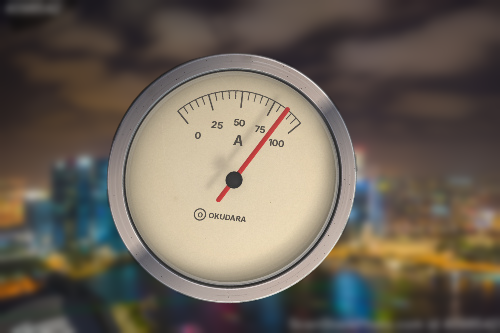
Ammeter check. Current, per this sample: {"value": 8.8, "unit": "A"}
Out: {"value": 85, "unit": "A"}
